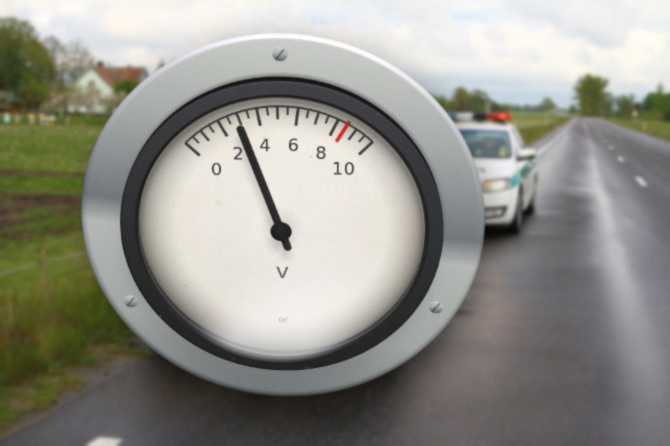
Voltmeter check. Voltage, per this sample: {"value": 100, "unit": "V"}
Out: {"value": 3, "unit": "V"}
